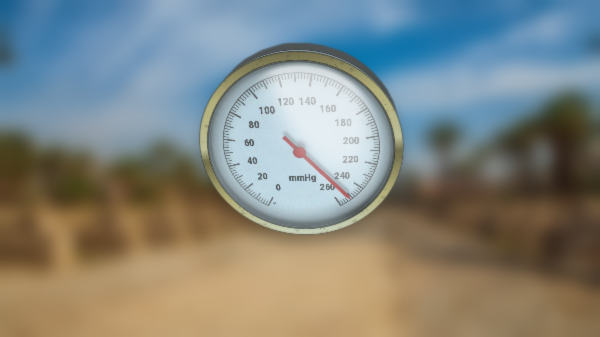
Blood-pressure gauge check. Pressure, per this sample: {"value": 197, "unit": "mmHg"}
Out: {"value": 250, "unit": "mmHg"}
